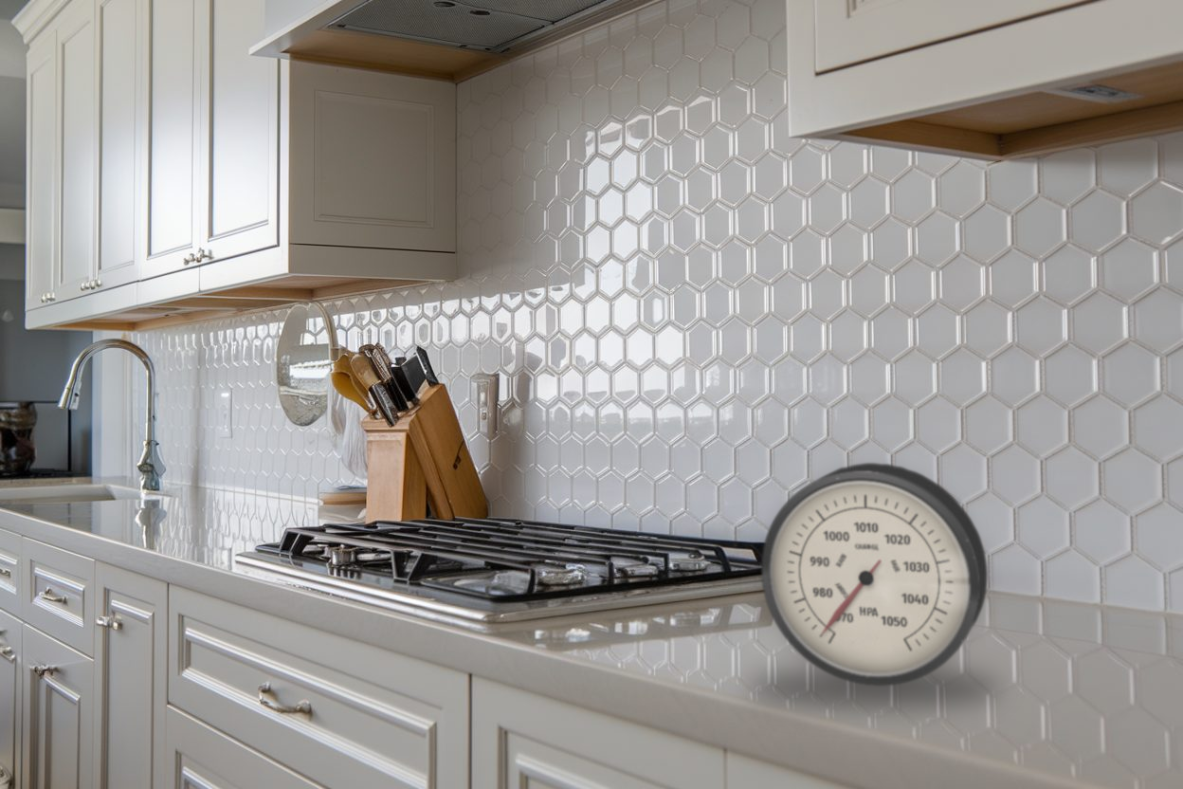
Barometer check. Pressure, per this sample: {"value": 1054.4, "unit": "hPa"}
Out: {"value": 972, "unit": "hPa"}
